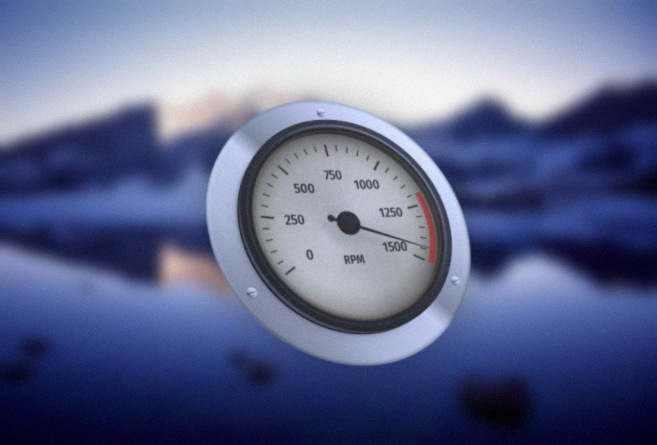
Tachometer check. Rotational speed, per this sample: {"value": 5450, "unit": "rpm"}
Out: {"value": 1450, "unit": "rpm"}
